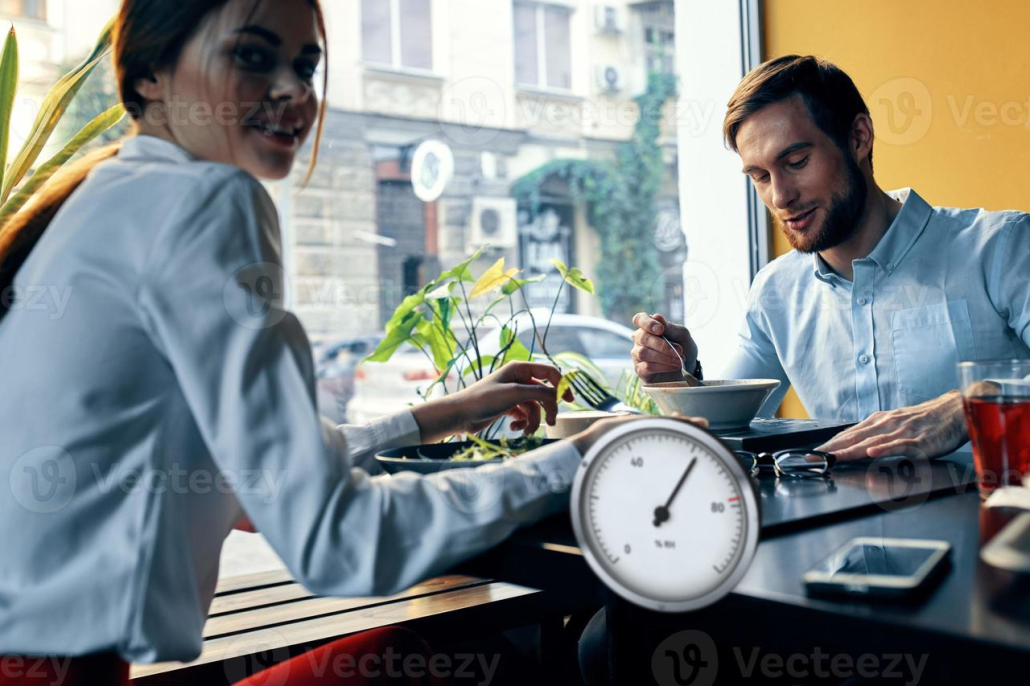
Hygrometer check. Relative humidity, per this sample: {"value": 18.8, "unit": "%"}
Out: {"value": 62, "unit": "%"}
